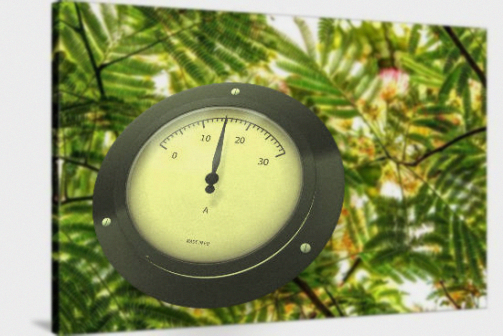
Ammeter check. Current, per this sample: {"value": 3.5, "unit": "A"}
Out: {"value": 15, "unit": "A"}
